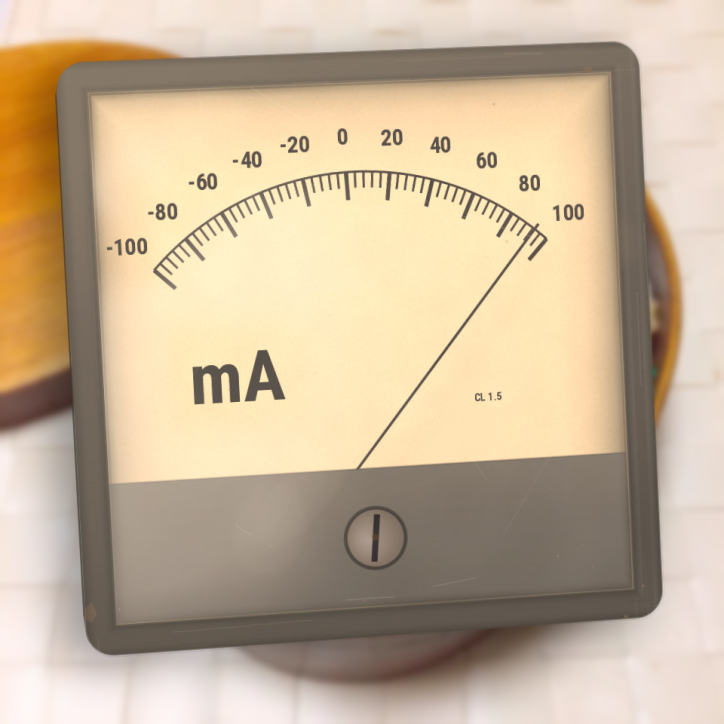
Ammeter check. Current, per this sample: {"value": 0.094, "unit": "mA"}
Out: {"value": 92, "unit": "mA"}
